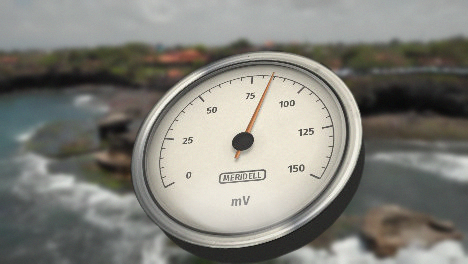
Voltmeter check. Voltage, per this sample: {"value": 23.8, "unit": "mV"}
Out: {"value": 85, "unit": "mV"}
